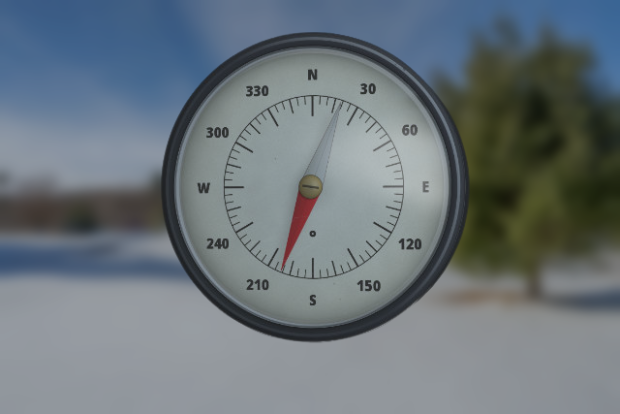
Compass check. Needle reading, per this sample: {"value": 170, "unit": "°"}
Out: {"value": 200, "unit": "°"}
